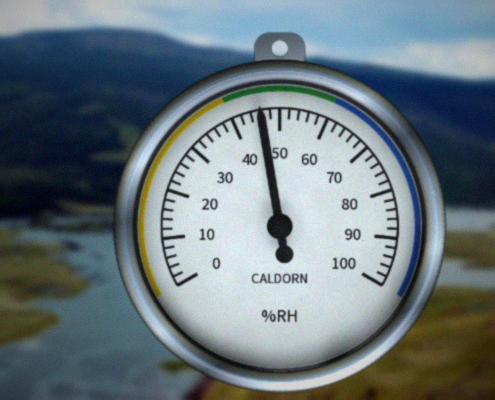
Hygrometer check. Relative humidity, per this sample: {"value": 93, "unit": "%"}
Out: {"value": 46, "unit": "%"}
